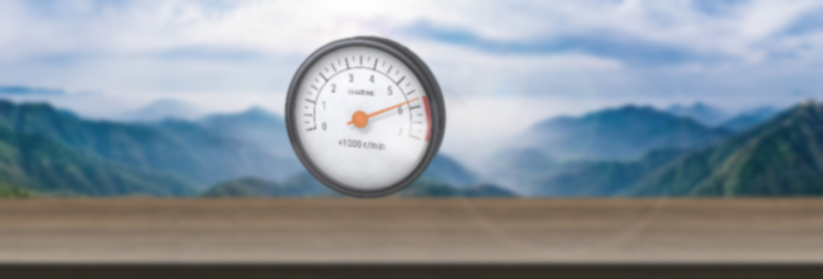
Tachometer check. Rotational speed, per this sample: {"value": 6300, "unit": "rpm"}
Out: {"value": 5750, "unit": "rpm"}
